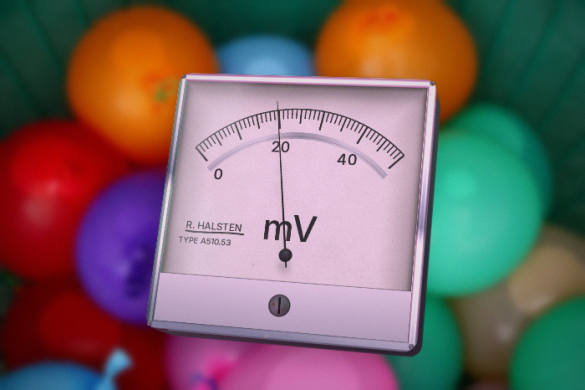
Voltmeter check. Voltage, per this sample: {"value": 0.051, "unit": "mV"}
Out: {"value": 20, "unit": "mV"}
